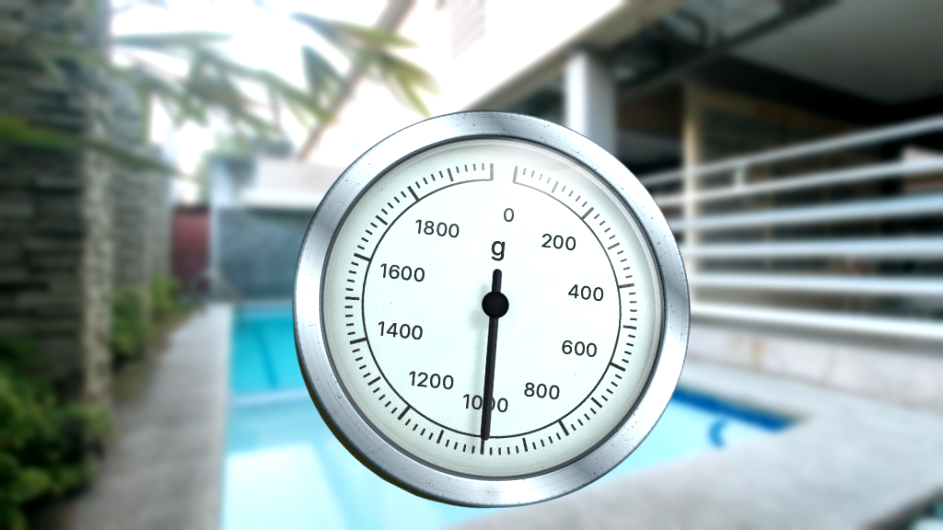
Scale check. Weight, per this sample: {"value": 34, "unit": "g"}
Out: {"value": 1000, "unit": "g"}
